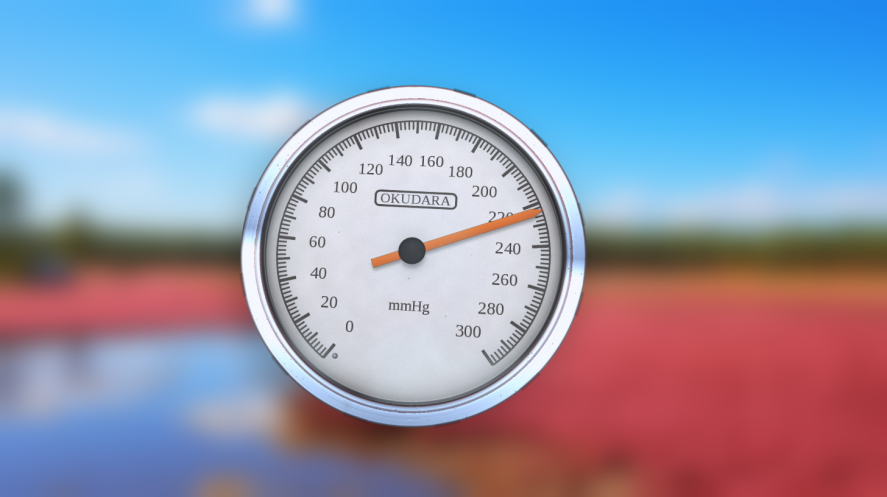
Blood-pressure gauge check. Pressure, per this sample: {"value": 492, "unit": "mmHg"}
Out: {"value": 224, "unit": "mmHg"}
